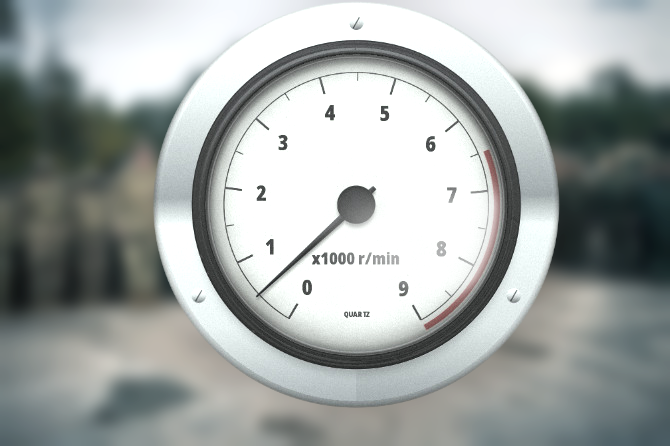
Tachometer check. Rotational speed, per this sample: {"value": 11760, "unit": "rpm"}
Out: {"value": 500, "unit": "rpm"}
